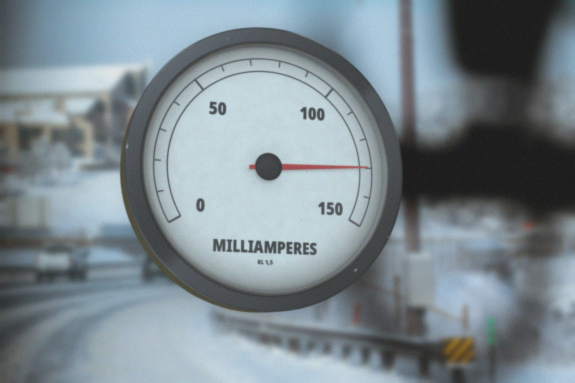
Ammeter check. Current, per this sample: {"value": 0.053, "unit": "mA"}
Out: {"value": 130, "unit": "mA"}
